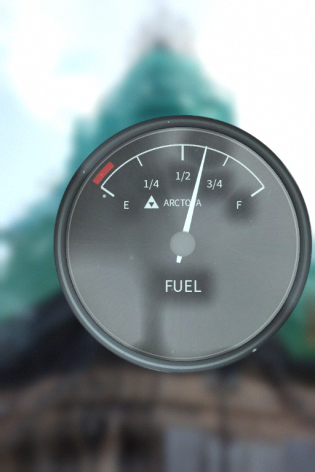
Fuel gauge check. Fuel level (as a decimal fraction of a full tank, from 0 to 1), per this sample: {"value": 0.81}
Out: {"value": 0.625}
